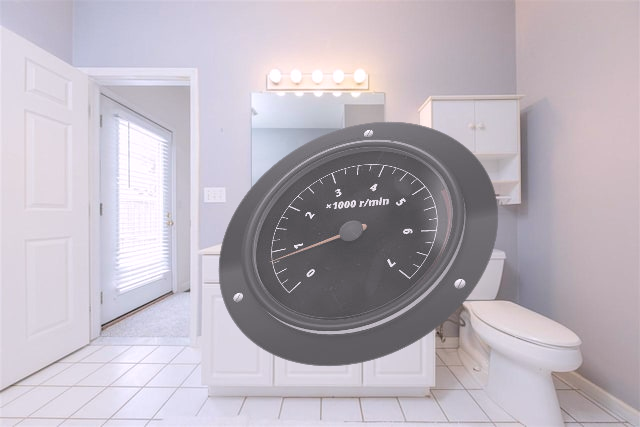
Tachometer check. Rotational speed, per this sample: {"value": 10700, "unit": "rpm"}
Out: {"value": 750, "unit": "rpm"}
